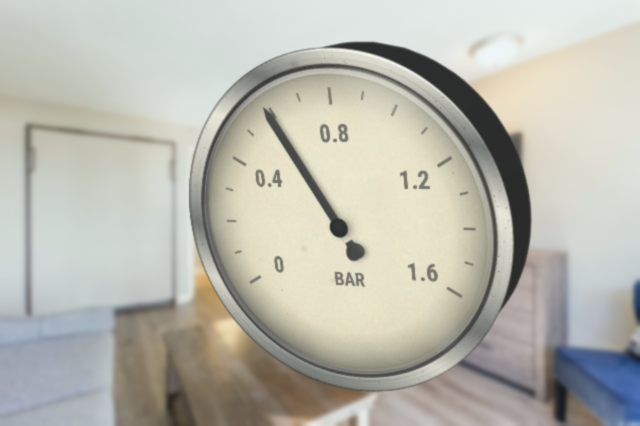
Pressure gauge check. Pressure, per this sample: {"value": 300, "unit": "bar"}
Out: {"value": 0.6, "unit": "bar"}
